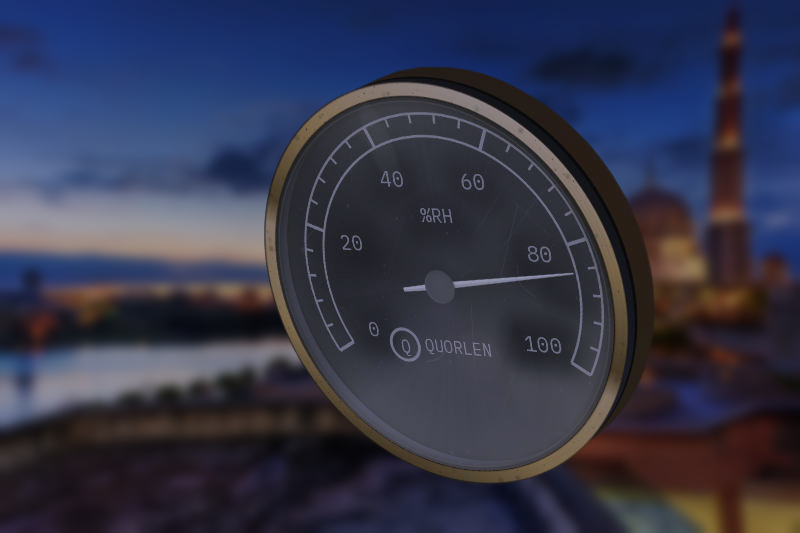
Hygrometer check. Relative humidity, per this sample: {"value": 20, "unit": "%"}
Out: {"value": 84, "unit": "%"}
